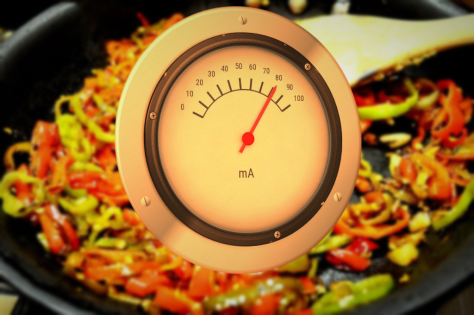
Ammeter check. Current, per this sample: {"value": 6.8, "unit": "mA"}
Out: {"value": 80, "unit": "mA"}
